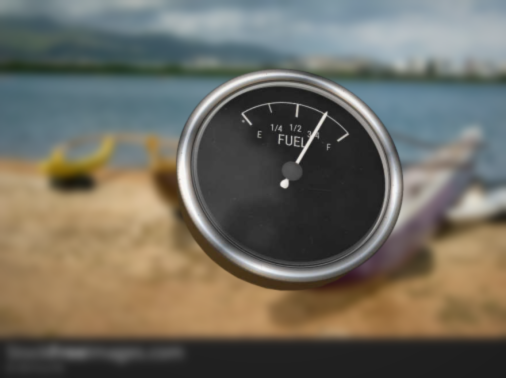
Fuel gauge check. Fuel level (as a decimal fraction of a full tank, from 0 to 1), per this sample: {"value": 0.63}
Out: {"value": 0.75}
